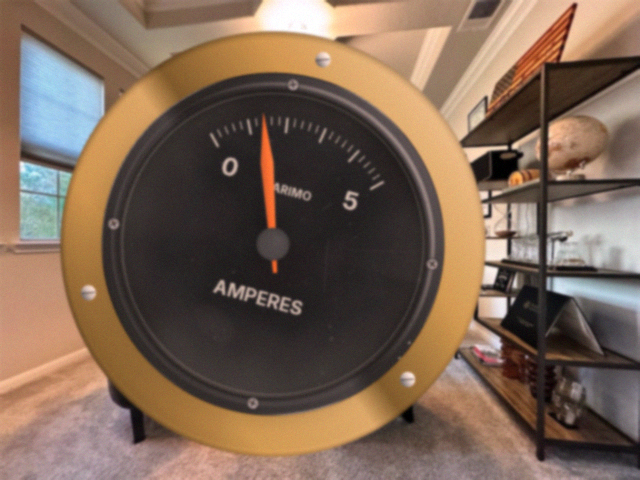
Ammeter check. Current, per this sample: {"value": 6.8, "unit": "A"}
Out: {"value": 1.4, "unit": "A"}
